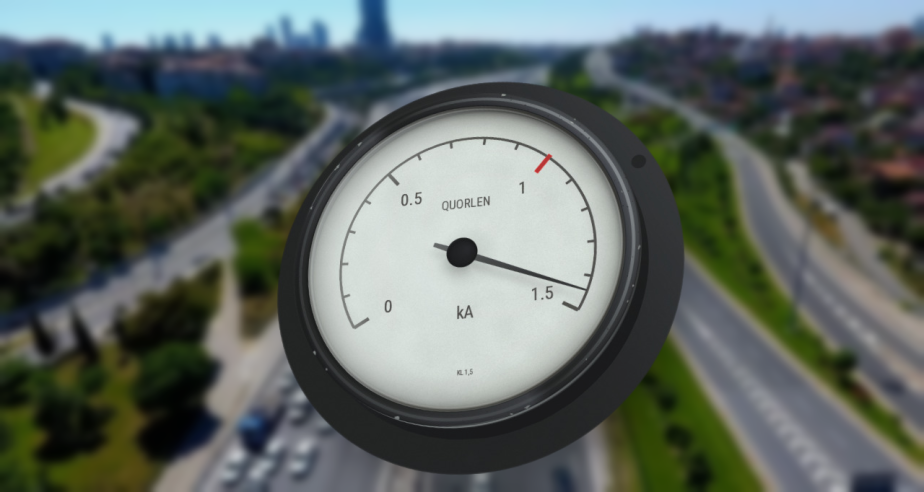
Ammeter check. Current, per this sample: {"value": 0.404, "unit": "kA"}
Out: {"value": 1.45, "unit": "kA"}
